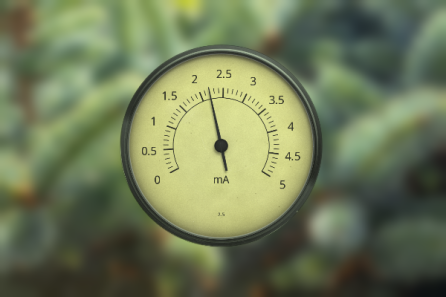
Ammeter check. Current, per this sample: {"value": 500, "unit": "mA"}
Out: {"value": 2.2, "unit": "mA"}
